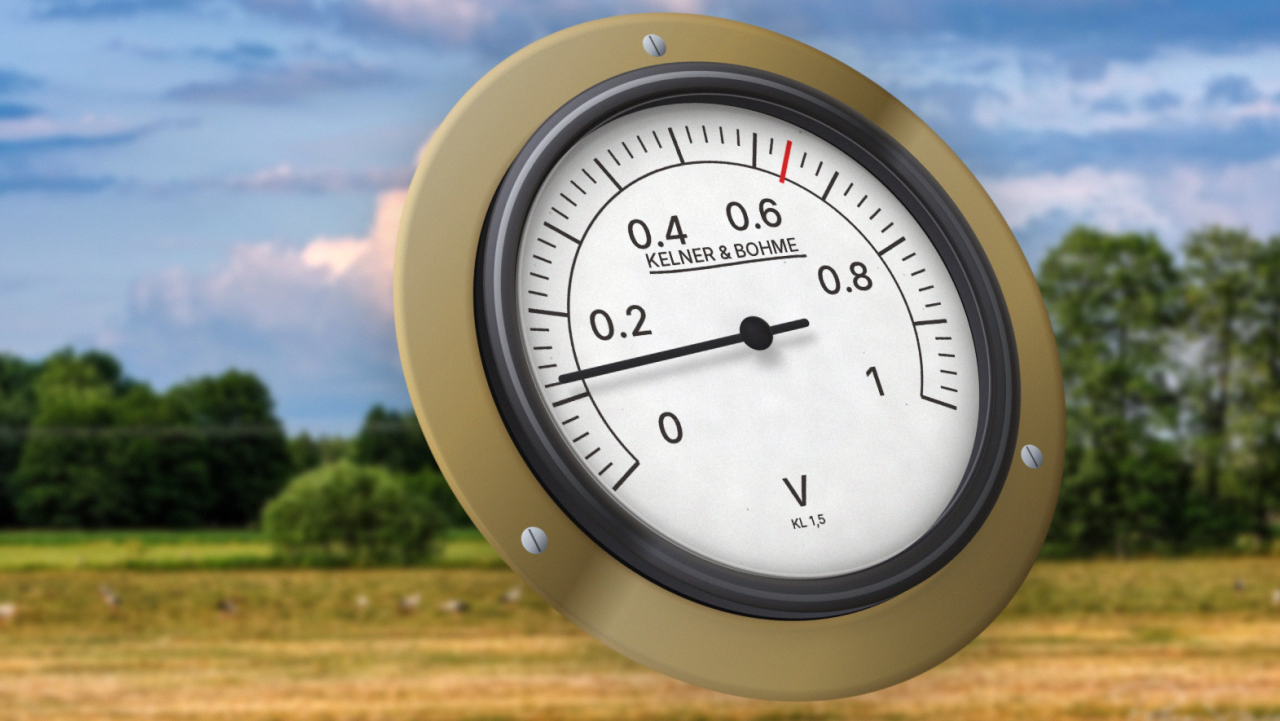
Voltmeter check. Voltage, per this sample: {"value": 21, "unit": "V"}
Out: {"value": 0.12, "unit": "V"}
